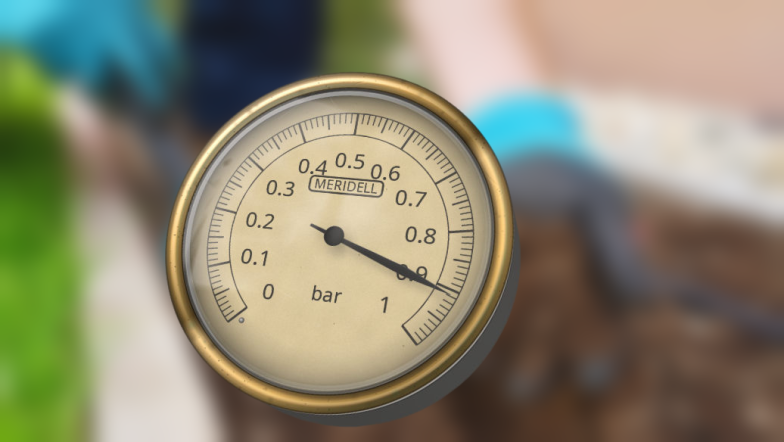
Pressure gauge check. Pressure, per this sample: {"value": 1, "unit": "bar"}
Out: {"value": 0.91, "unit": "bar"}
